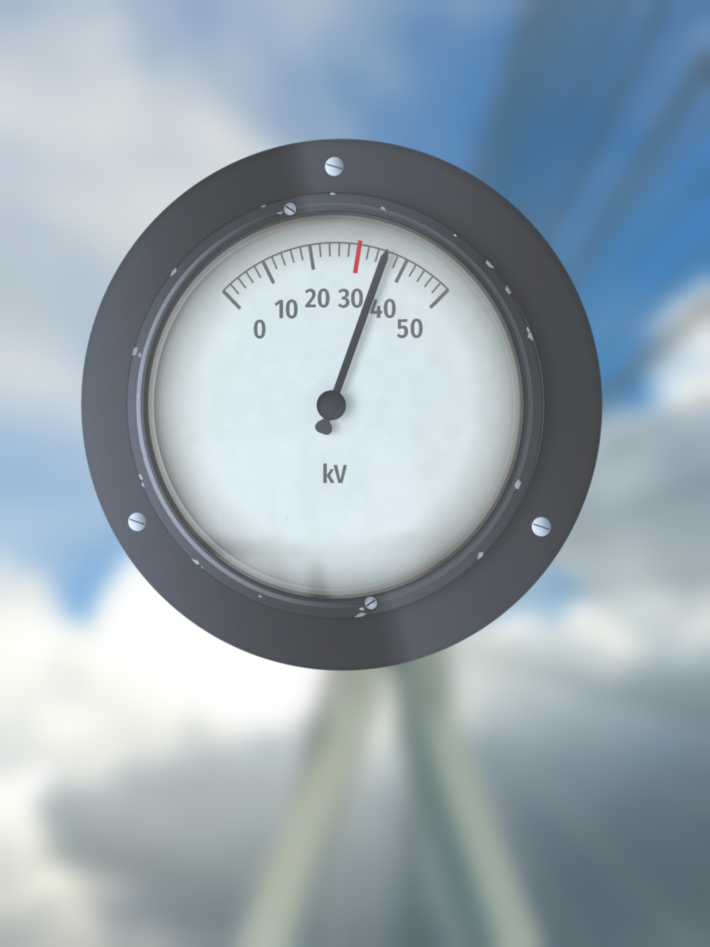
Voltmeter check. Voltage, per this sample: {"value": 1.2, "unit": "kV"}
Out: {"value": 36, "unit": "kV"}
